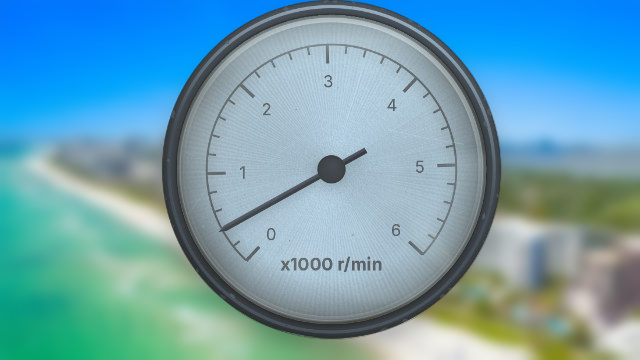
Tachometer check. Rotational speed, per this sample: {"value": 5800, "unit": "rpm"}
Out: {"value": 400, "unit": "rpm"}
